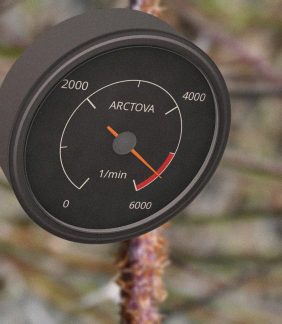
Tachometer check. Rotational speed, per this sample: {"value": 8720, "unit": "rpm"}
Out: {"value": 5500, "unit": "rpm"}
